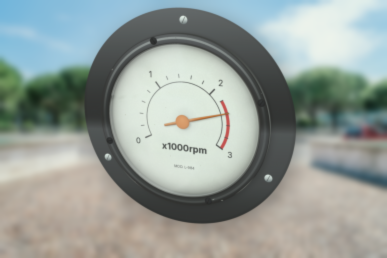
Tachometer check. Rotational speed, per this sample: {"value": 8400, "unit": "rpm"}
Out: {"value": 2400, "unit": "rpm"}
